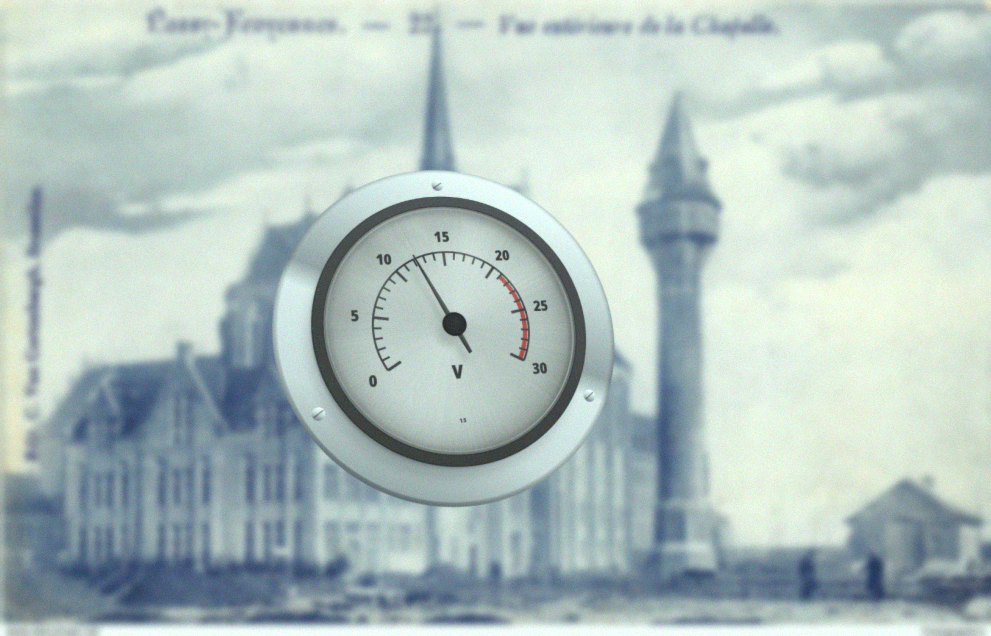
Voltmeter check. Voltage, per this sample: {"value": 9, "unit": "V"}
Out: {"value": 12, "unit": "V"}
